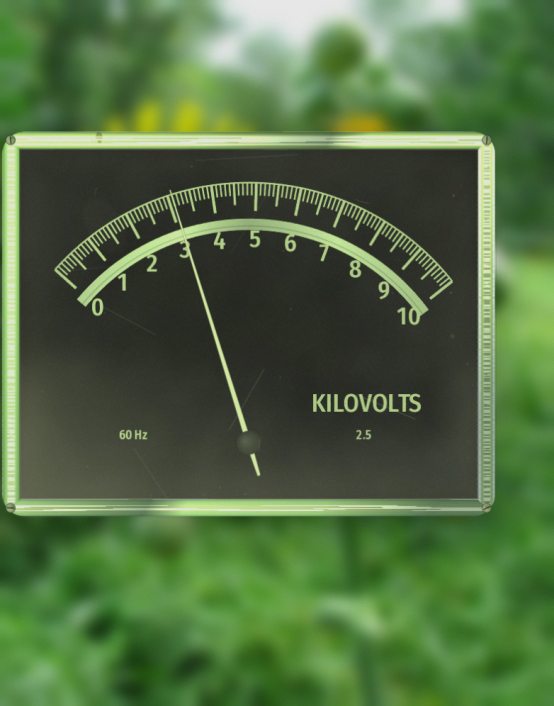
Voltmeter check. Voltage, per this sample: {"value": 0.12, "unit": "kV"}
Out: {"value": 3.1, "unit": "kV"}
